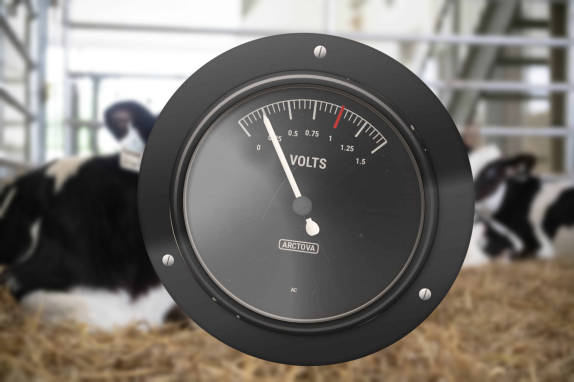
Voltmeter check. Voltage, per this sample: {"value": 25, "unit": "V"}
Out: {"value": 0.25, "unit": "V"}
